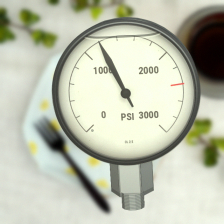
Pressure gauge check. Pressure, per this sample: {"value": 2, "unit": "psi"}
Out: {"value": 1200, "unit": "psi"}
